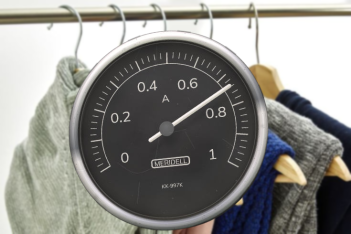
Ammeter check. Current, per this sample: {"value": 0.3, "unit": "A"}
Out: {"value": 0.74, "unit": "A"}
